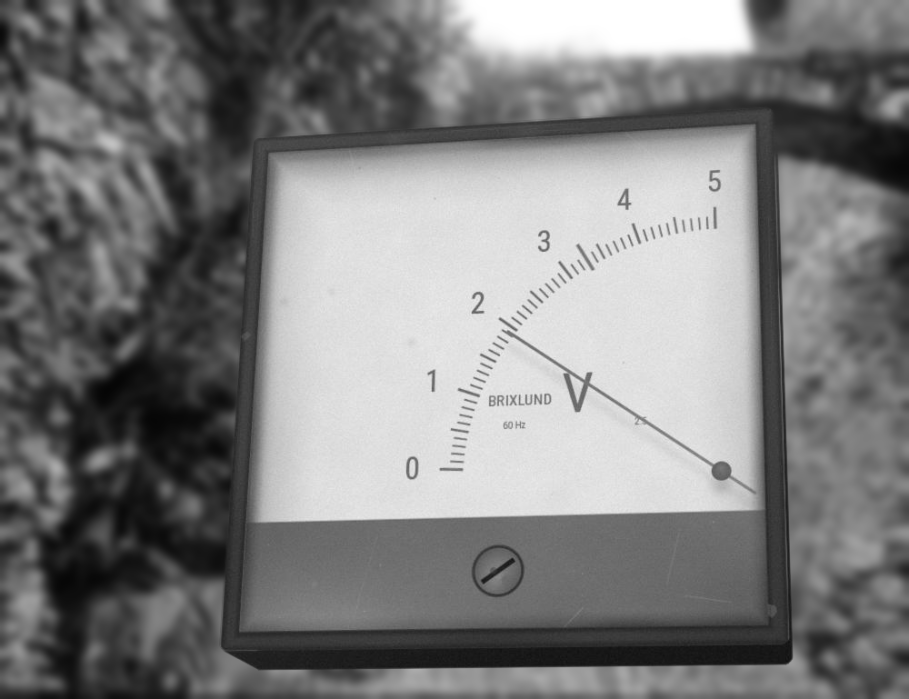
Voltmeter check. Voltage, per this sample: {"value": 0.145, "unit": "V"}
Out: {"value": 1.9, "unit": "V"}
